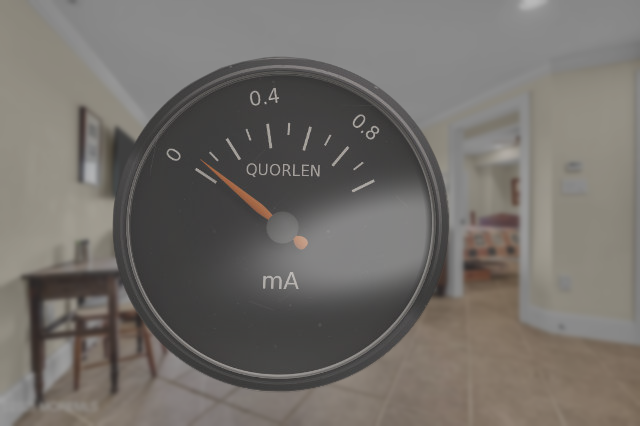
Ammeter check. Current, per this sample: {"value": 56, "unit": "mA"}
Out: {"value": 0.05, "unit": "mA"}
